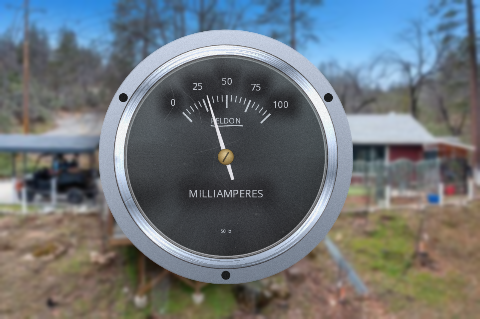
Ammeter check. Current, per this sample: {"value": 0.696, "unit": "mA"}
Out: {"value": 30, "unit": "mA"}
